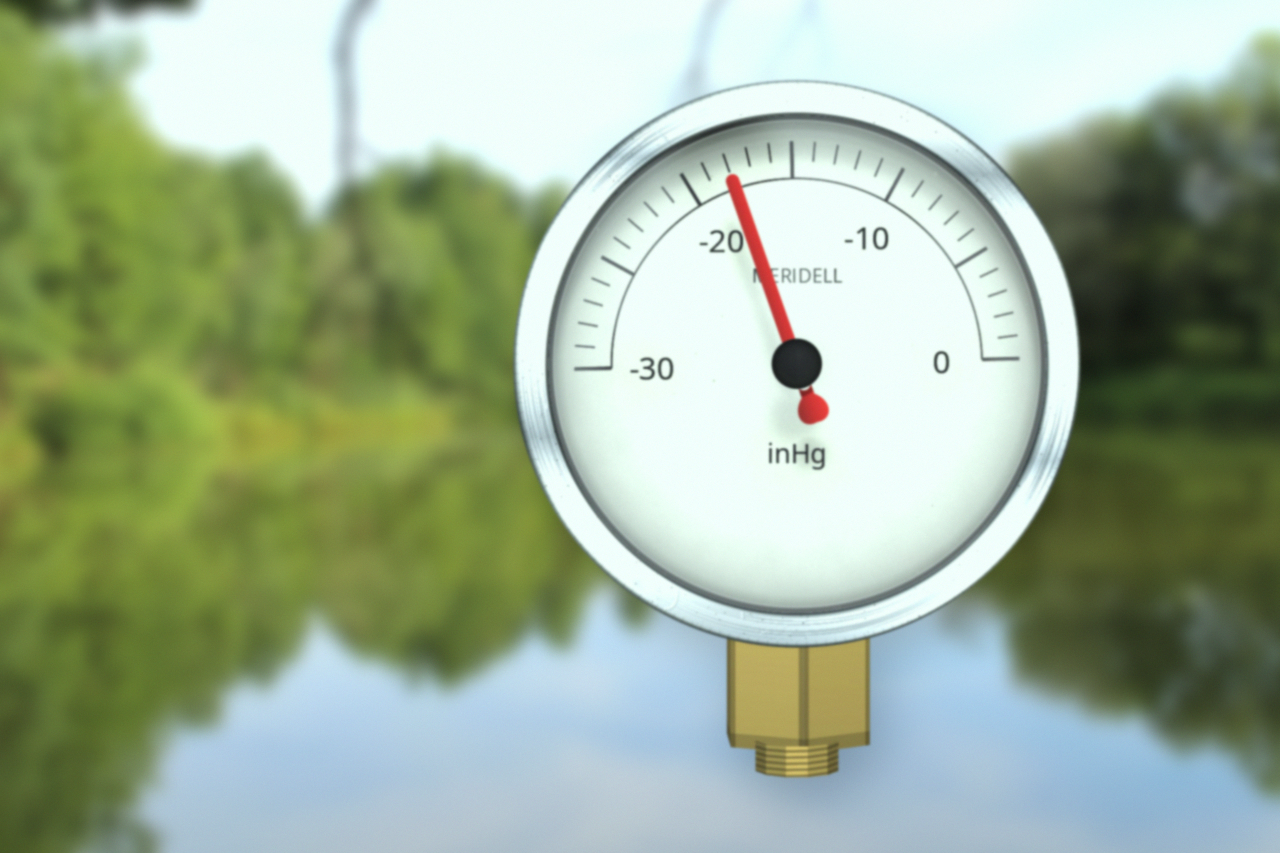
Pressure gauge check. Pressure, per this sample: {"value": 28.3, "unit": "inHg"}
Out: {"value": -18, "unit": "inHg"}
